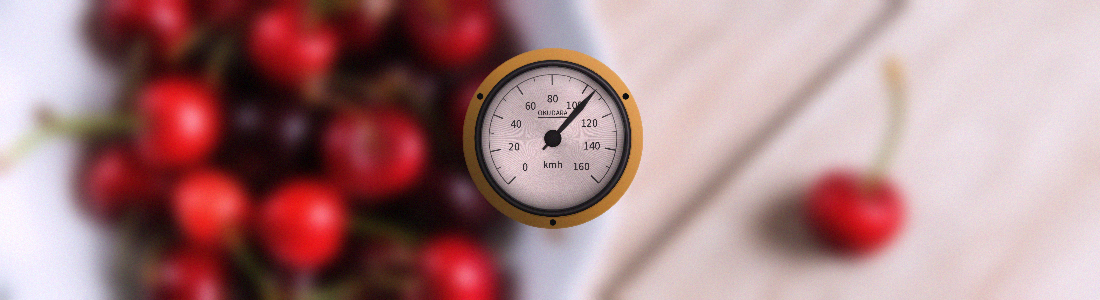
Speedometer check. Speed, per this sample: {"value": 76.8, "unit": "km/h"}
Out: {"value": 105, "unit": "km/h"}
